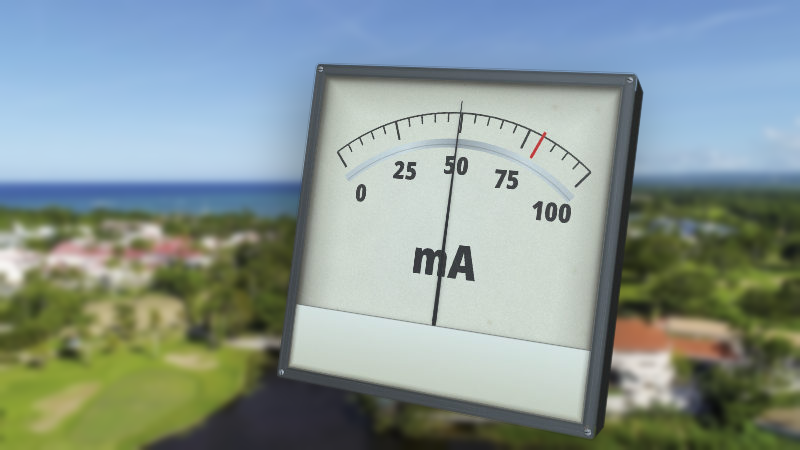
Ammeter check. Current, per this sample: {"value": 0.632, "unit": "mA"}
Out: {"value": 50, "unit": "mA"}
